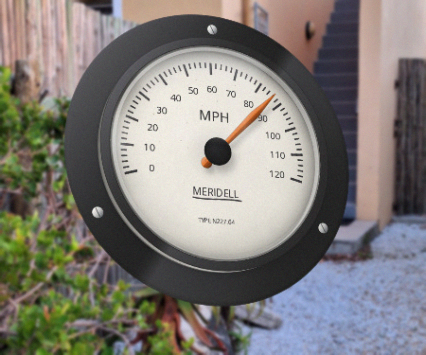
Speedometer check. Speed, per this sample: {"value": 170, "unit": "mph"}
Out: {"value": 86, "unit": "mph"}
